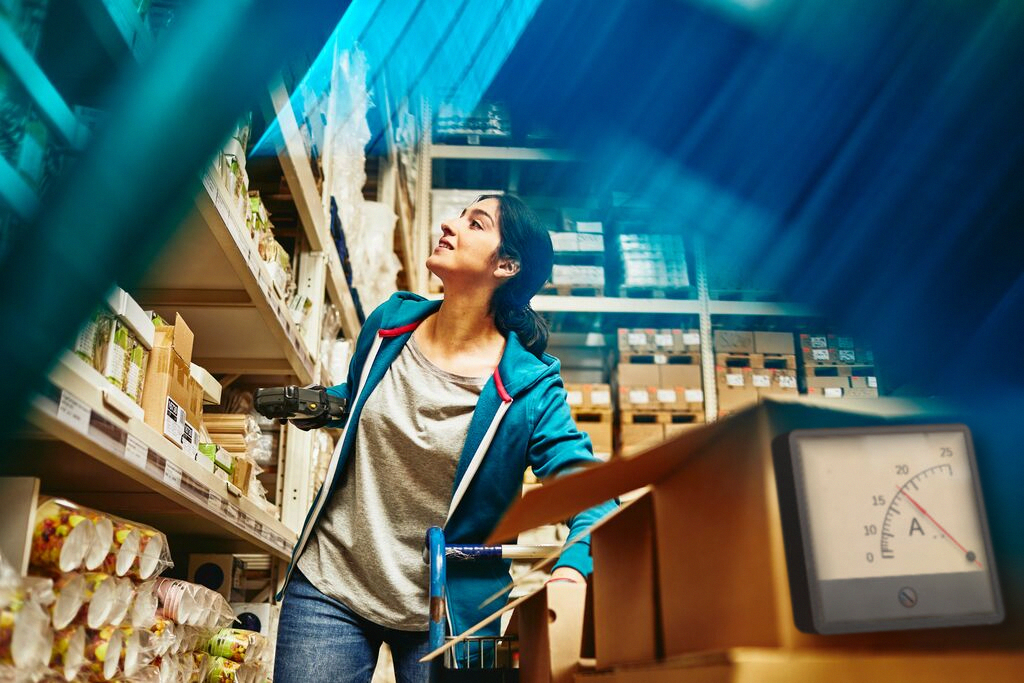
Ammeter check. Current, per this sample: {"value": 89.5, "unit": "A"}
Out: {"value": 18, "unit": "A"}
